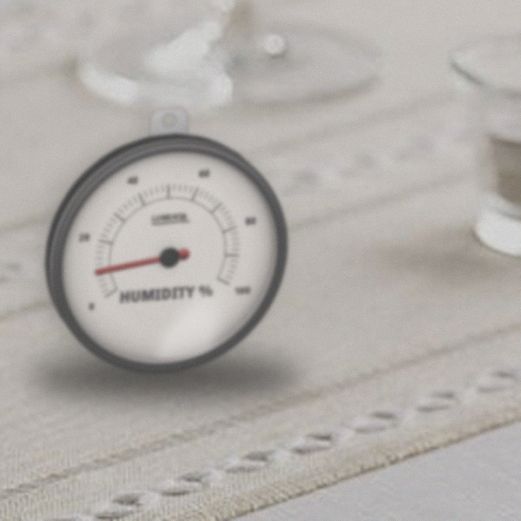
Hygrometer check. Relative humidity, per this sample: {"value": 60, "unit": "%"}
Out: {"value": 10, "unit": "%"}
